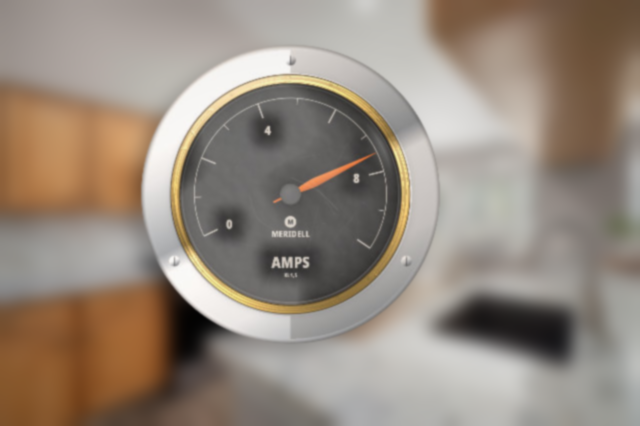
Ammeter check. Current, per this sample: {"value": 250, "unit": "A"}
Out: {"value": 7.5, "unit": "A"}
